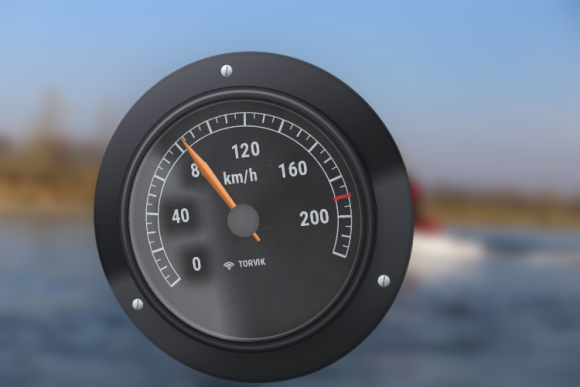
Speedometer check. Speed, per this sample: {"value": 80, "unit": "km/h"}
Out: {"value": 85, "unit": "km/h"}
